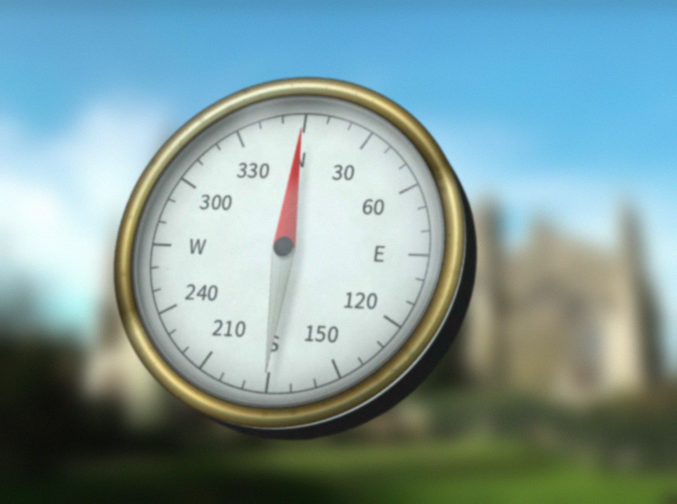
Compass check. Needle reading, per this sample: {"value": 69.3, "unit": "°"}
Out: {"value": 0, "unit": "°"}
